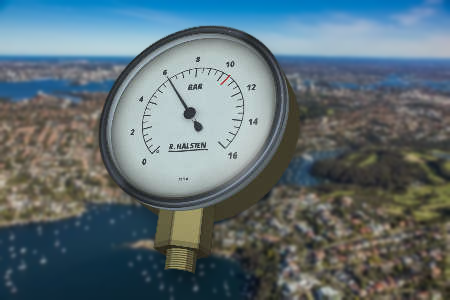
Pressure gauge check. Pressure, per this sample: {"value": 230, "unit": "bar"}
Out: {"value": 6, "unit": "bar"}
